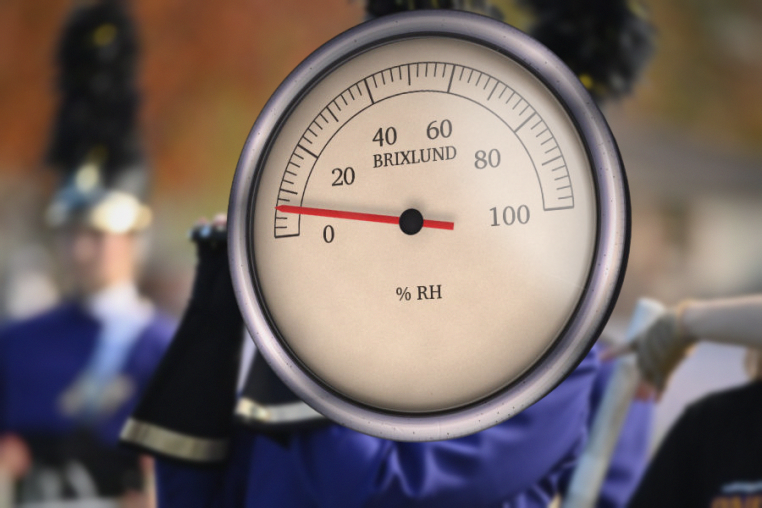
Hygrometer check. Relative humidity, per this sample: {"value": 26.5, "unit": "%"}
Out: {"value": 6, "unit": "%"}
